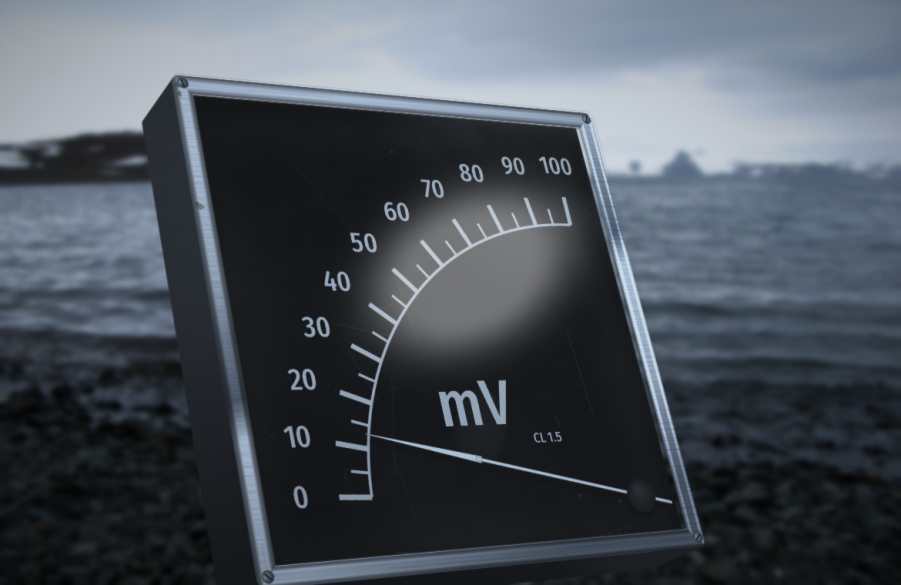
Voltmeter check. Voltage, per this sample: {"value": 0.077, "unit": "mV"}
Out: {"value": 12.5, "unit": "mV"}
